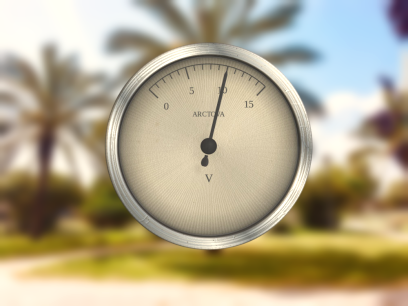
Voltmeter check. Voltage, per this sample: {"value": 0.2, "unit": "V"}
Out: {"value": 10, "unit": "V"}
